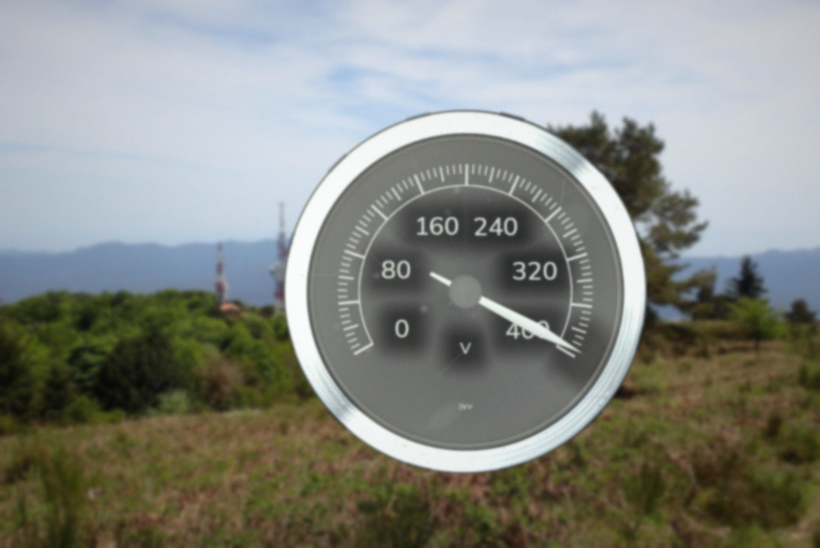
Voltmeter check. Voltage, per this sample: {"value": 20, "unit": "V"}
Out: {"value": 395, "unit": "V"}
